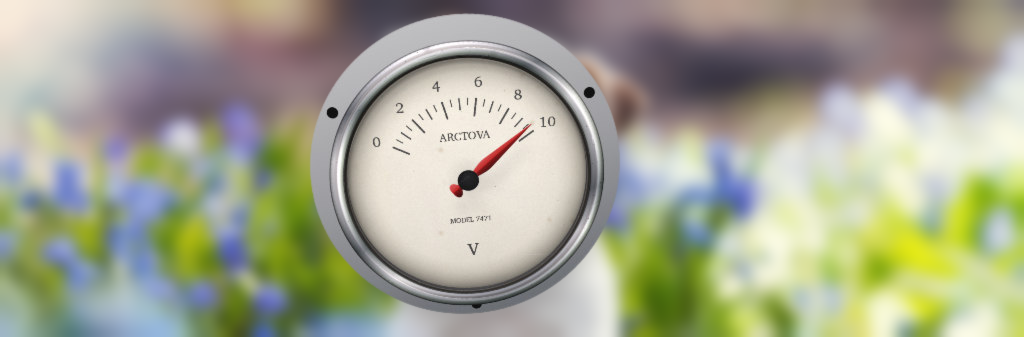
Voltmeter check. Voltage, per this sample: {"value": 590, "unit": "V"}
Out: {"value": 9.5, "unit": "V"}
